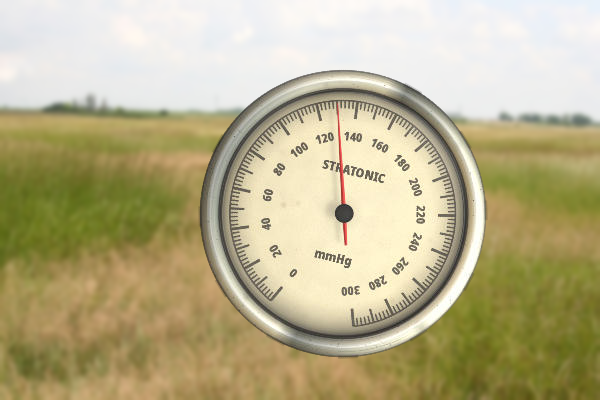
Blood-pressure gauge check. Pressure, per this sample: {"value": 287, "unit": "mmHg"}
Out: {"value": 130, "unit": "mmHg"}
